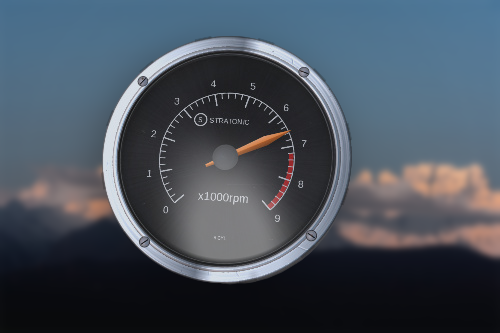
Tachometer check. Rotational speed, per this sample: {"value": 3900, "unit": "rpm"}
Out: {"value": 6600, "unit": "rpm"}
